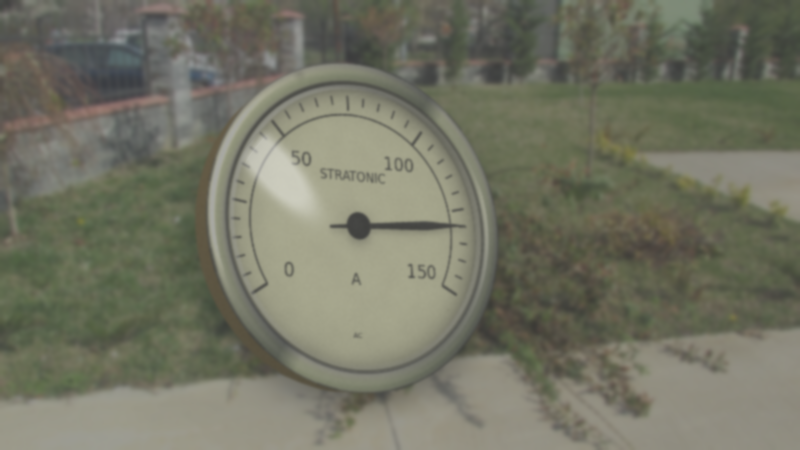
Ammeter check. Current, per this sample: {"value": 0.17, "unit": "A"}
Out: {"value": 130, "unit": "A"}
